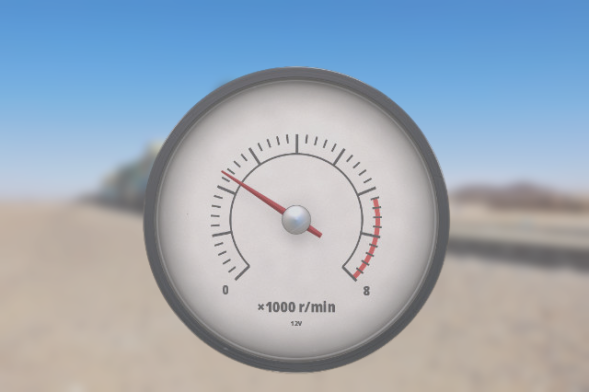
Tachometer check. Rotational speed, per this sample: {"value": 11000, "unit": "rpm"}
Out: {"value": 2300, "unit": "rpm"}
